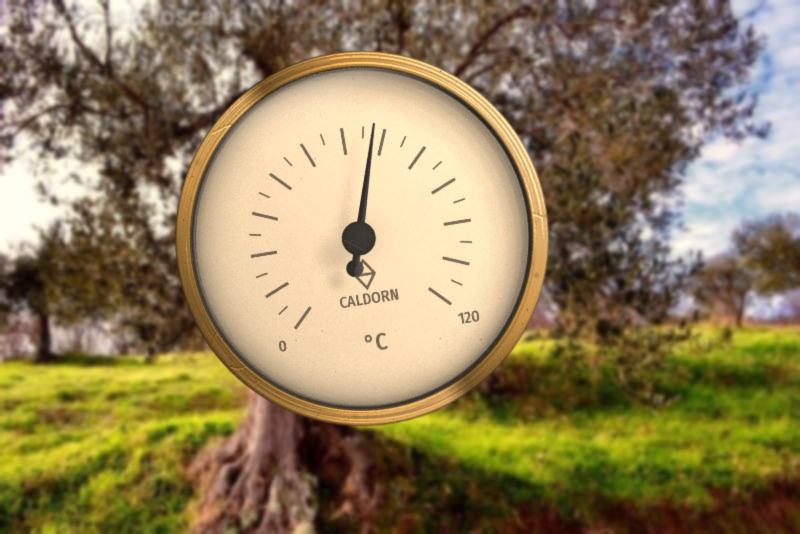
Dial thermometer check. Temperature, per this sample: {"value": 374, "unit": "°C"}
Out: {"value": 67.5, "unit": "°C"}
